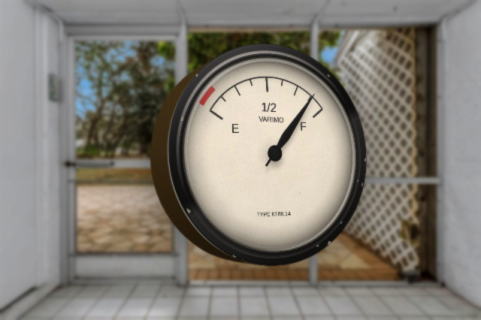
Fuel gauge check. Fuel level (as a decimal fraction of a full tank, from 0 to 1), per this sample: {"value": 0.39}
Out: {"value": 0.875}
